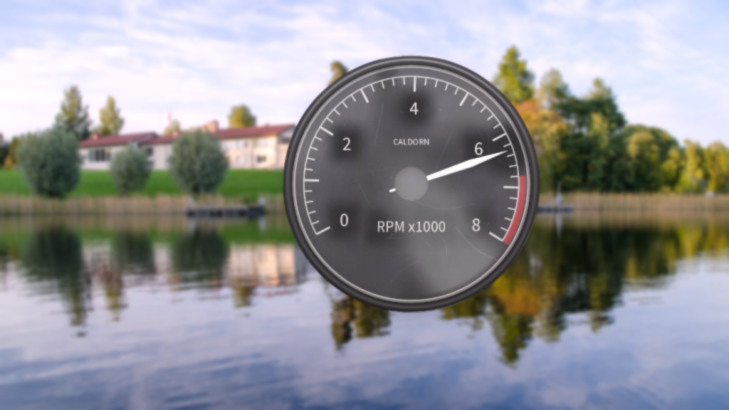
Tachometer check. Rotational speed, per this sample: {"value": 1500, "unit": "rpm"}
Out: {"value": 6300, "unit": "rpm"}
